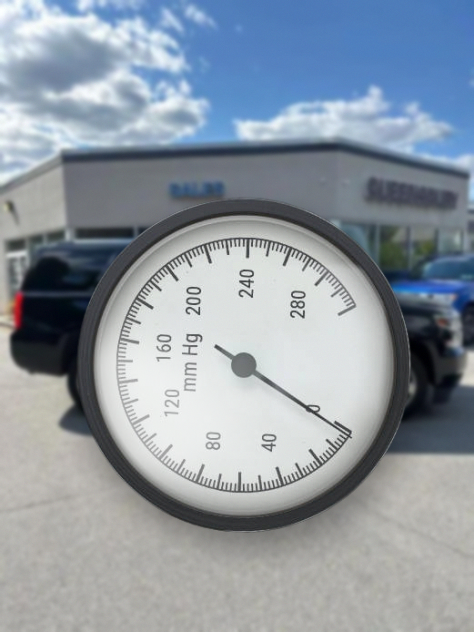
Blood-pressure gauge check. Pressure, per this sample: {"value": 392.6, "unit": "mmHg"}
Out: {"value": 2, "unit": "mmHg"}
